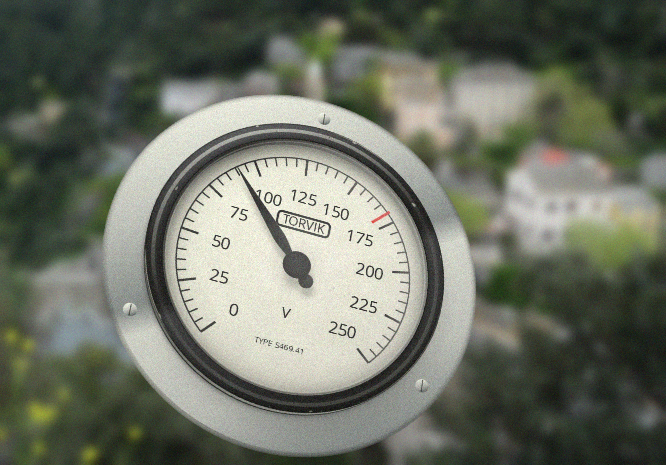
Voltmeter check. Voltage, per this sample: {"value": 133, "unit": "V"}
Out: {"value": 90, "unit": "V"}
